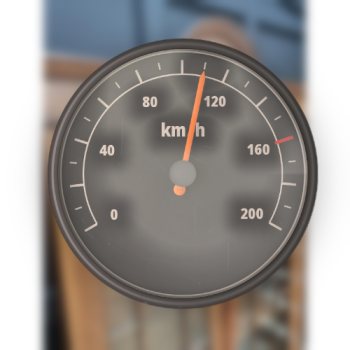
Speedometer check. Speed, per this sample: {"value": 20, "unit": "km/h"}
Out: {"value": 110, "unit": "km/h"}
